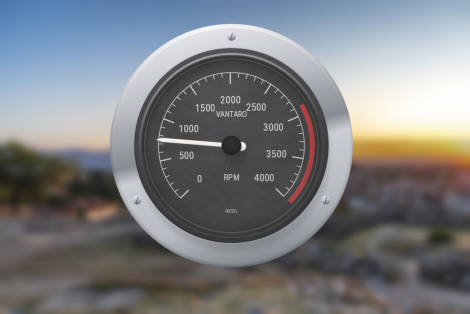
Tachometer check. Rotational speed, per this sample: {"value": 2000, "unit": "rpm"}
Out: {"value": 750, "unit": "rpm"}
